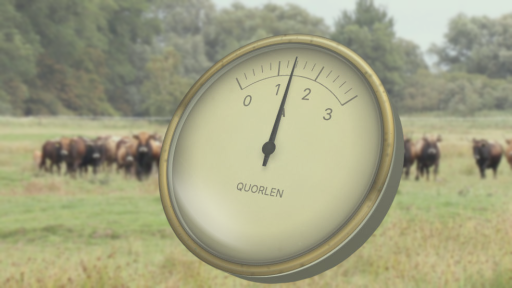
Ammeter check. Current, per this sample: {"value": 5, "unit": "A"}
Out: {"value": 1.4, "unit": "A"}
